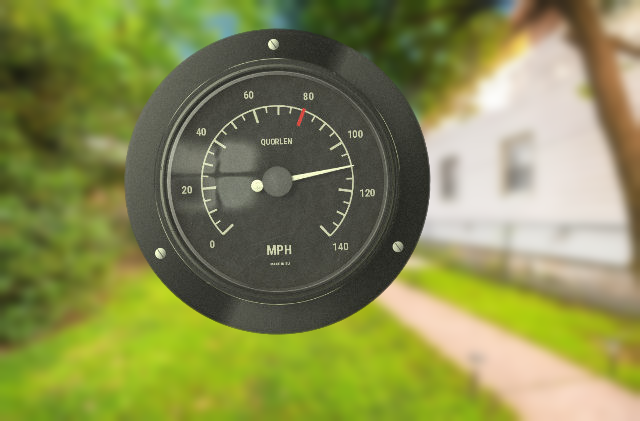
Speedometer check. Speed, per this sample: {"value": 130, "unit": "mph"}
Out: {"value": 110, "unit": "mph"}
